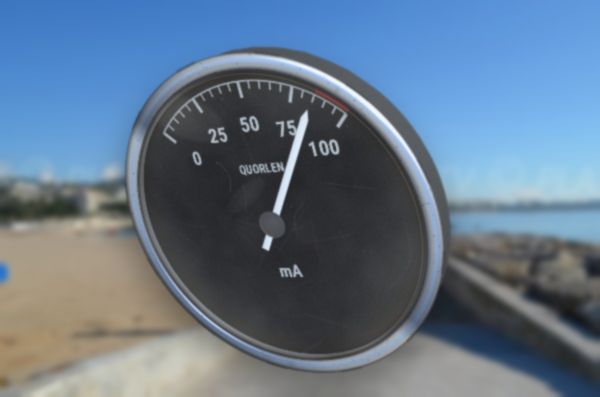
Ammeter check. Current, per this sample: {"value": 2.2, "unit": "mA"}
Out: {"value": 85, "unit": "mA"}
